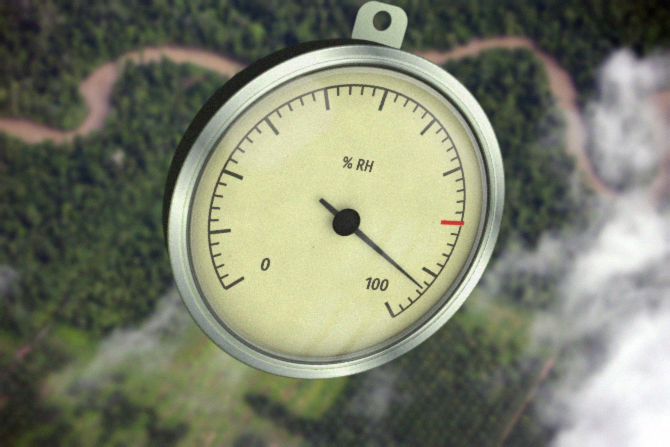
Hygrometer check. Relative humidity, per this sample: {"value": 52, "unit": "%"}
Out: {"value": 93, "unit": "%"}
